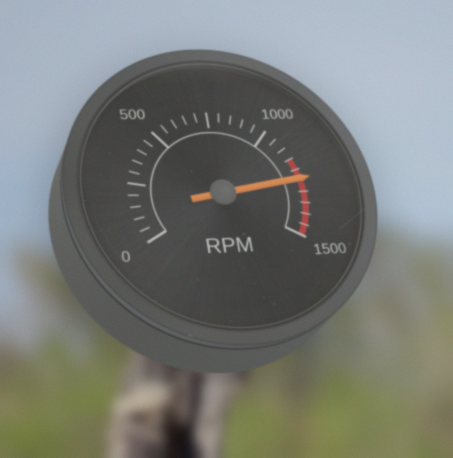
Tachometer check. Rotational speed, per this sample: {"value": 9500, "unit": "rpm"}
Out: {"value": 1250, "unit": "rpm"}
